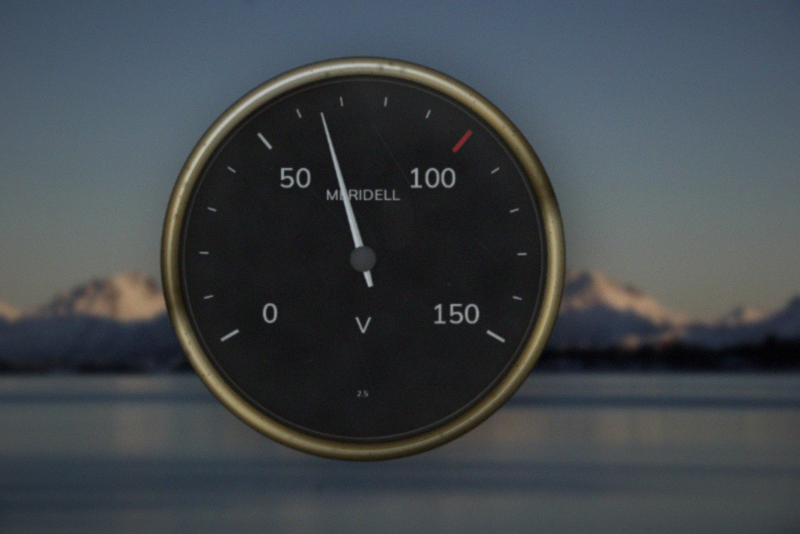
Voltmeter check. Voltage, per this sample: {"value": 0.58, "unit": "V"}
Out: {"value": 65, "unit": "V"}
